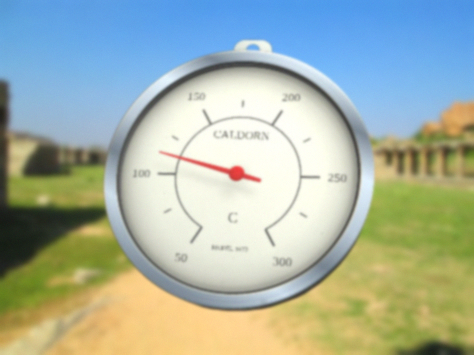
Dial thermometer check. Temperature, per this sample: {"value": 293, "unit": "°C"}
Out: {"value": 112.5, "unit": "°C"}
